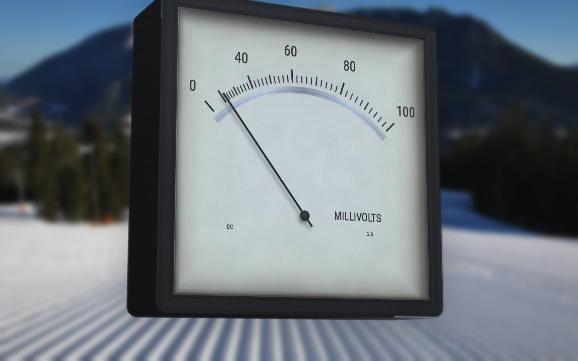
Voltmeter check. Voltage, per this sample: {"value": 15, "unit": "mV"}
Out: {"value": 20, "unit": "mV"}
